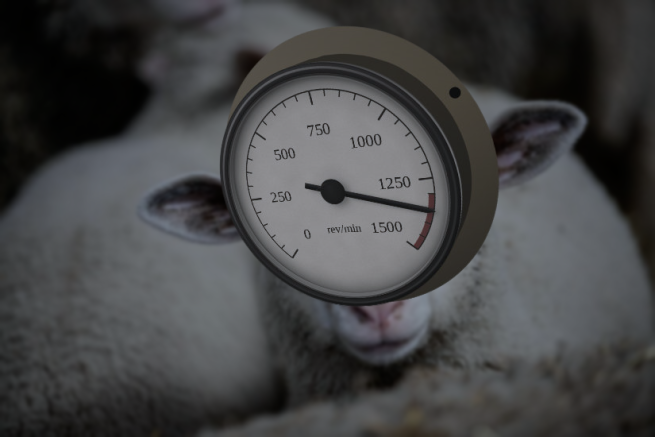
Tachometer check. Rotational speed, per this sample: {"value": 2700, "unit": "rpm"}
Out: {"value": 1350, "unit": "rpm"}
